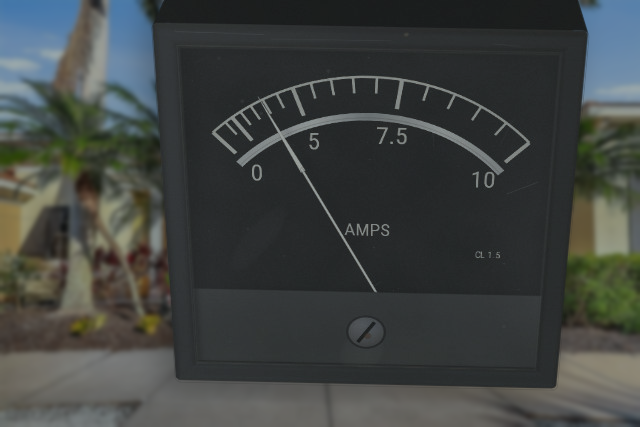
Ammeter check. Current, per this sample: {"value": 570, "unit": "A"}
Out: {"value": 4, "unit": "A"}
